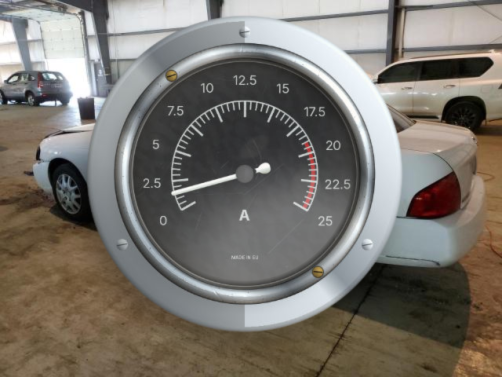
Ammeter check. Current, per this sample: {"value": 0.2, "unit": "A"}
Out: {"value": 1.5, "unit": "A"}
